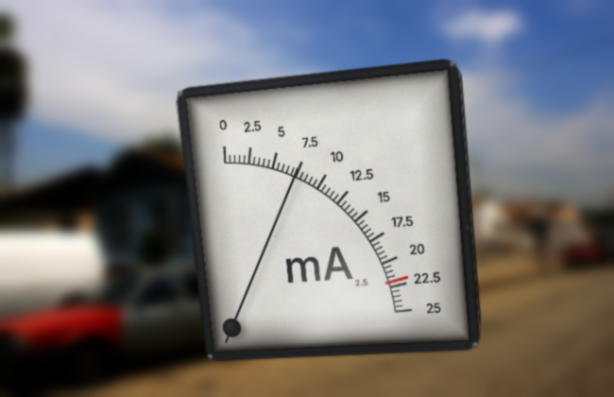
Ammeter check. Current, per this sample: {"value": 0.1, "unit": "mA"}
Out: {"value": 7.5, "unit": "mA"}
